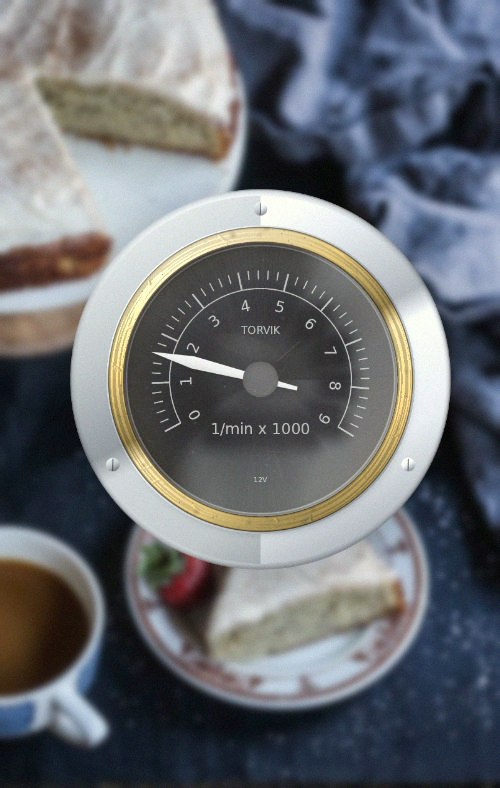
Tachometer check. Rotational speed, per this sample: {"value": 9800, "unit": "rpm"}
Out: {"value": 1600, "unit": "rpm"}
